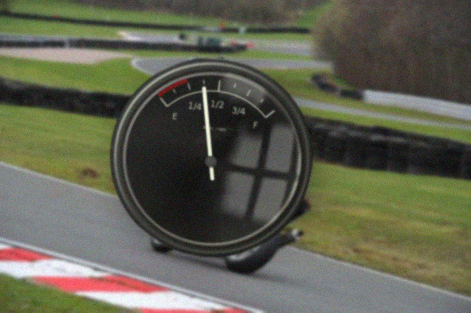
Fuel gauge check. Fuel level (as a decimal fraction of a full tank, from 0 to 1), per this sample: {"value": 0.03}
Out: {"value": 0.375}
